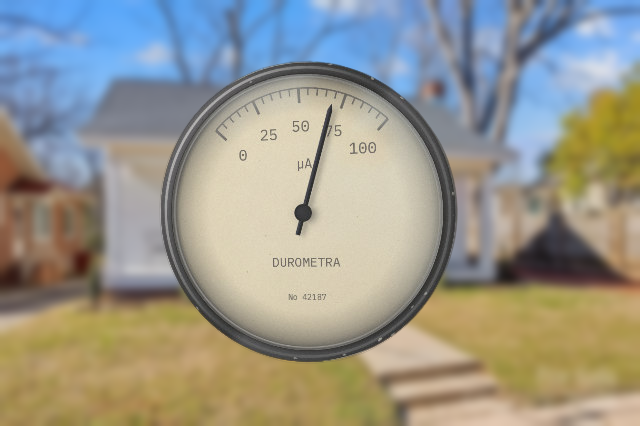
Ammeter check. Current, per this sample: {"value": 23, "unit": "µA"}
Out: {"value": 70, "unit": "µA"}
